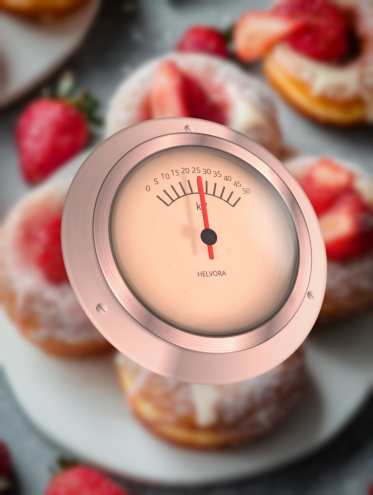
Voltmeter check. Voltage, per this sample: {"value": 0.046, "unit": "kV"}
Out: {"value": 25, "unit": "kV"}
